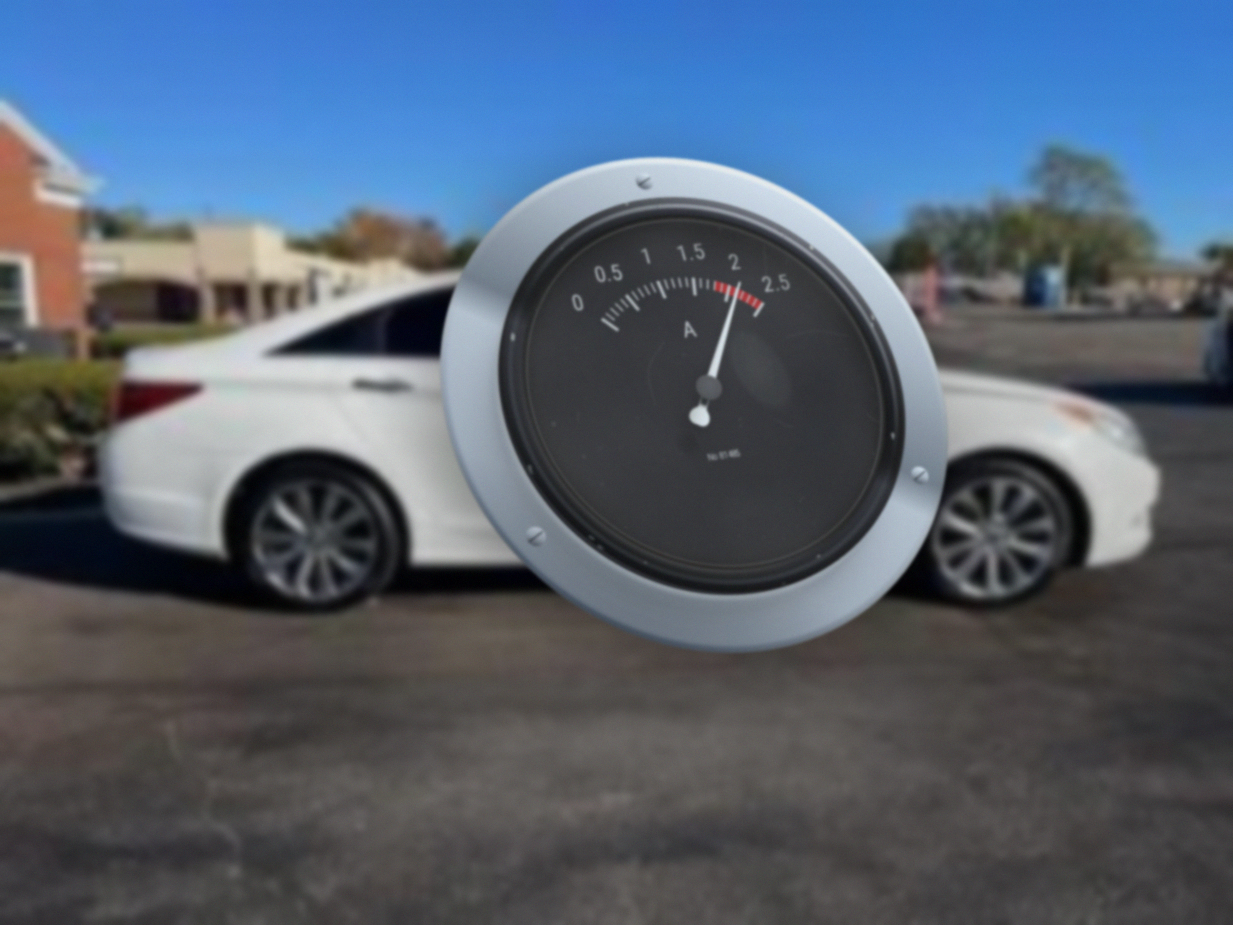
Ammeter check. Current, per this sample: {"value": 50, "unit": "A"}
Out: {"value": 2.1, "unit": "A"}
